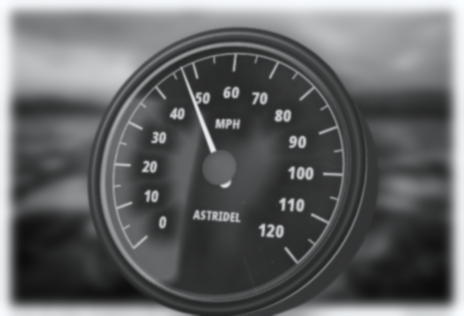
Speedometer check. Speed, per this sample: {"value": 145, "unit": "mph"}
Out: {"value": 47.5, "unit": "mph"}
